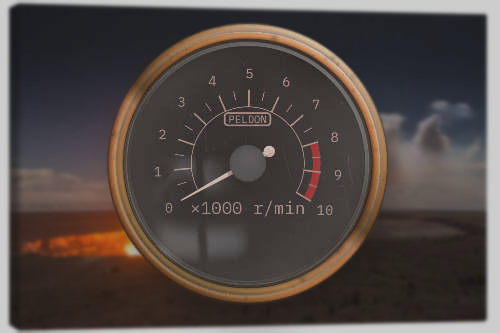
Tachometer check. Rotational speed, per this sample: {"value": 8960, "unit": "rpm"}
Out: {"value": 0, "unit": "rpm"}
